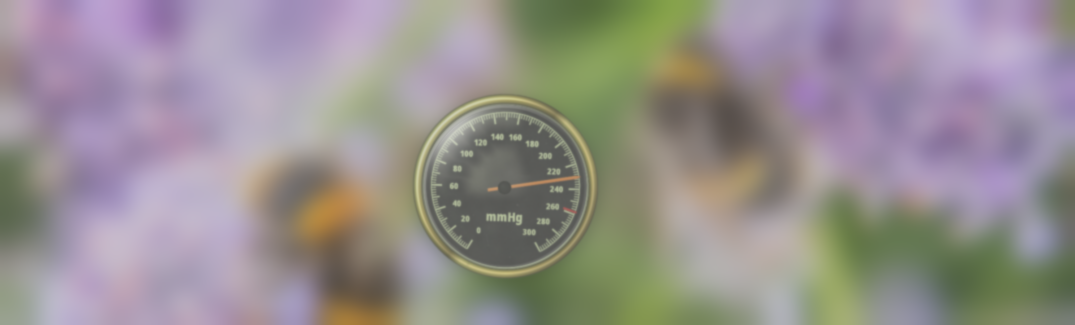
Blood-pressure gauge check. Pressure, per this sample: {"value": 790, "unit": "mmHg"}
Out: {"value": 230, "unit": "mmHg"}
